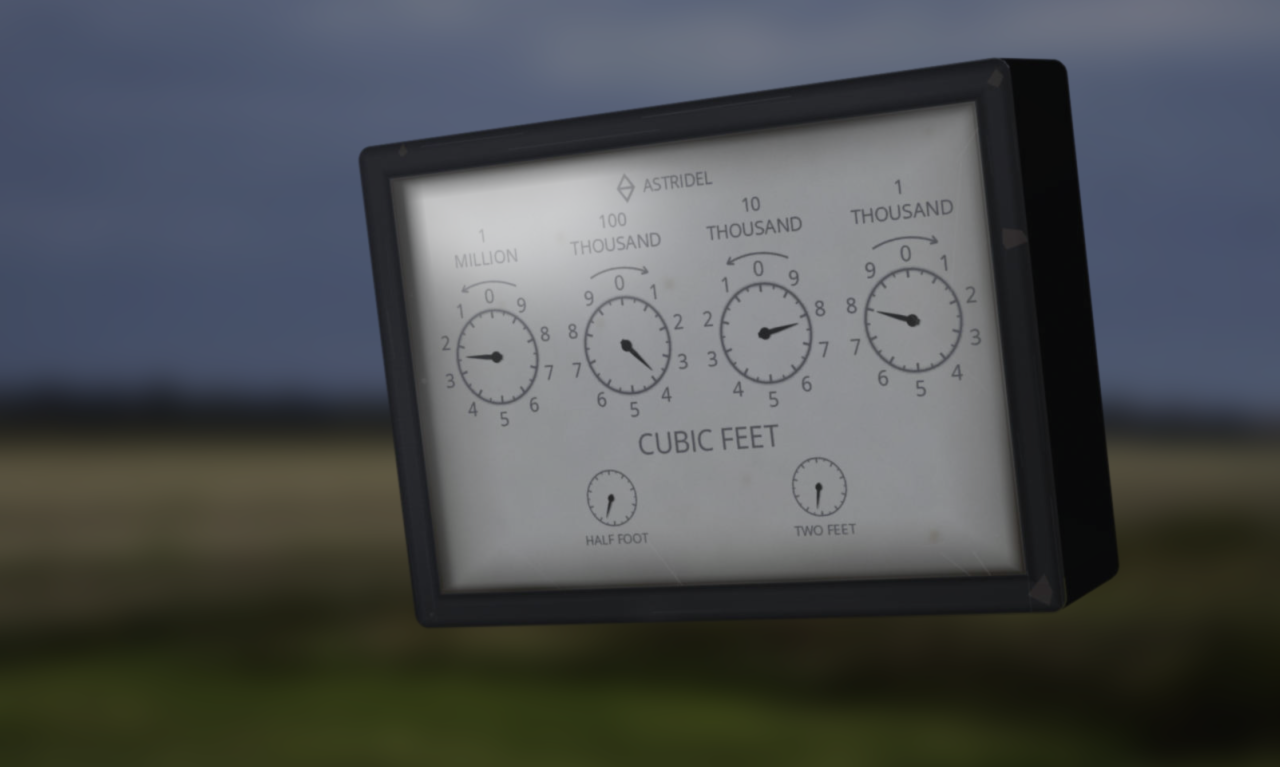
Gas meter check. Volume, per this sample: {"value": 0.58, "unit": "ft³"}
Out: {"value": 237800, "unit": "ft³"}
